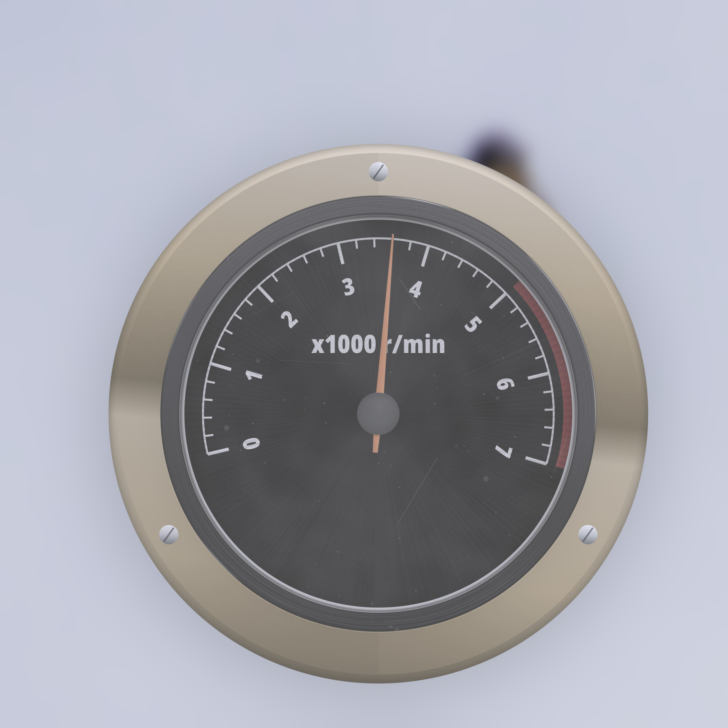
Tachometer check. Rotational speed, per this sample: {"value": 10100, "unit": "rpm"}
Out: {"value": 3600, "unit": "rpm"}
